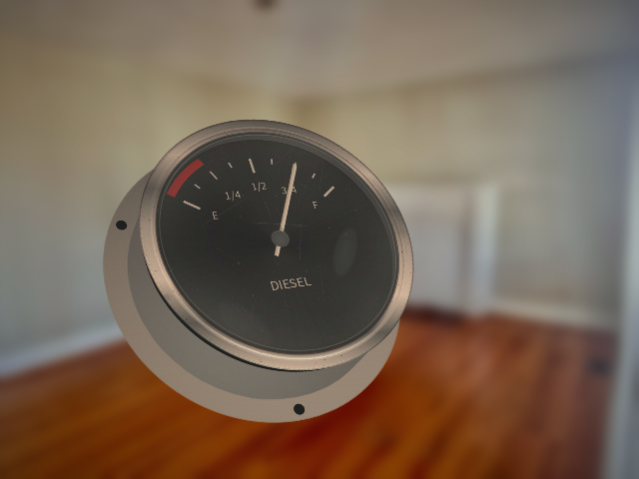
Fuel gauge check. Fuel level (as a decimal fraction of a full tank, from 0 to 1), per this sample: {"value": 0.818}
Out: {"value": 0.75}
